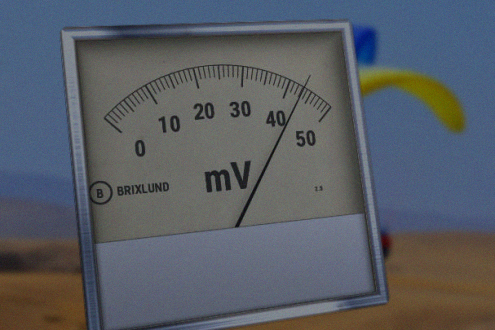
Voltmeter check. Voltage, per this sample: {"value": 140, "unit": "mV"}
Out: {"value": 43, "unit": "mV"}
